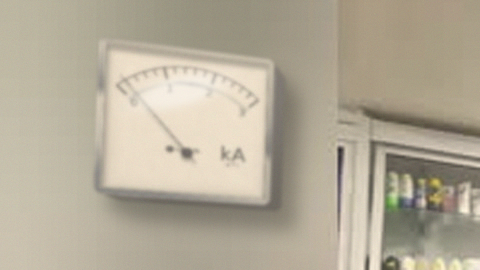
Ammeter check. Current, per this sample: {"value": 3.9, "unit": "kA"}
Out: {"value": 0.2, "unit": "kA"}
